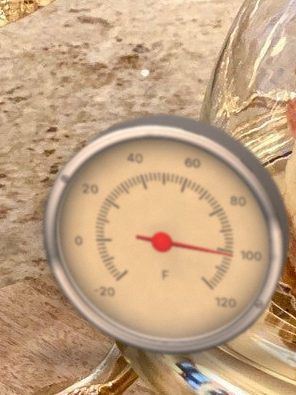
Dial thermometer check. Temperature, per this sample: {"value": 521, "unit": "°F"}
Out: {"value": 100, "unit": "°F"}
